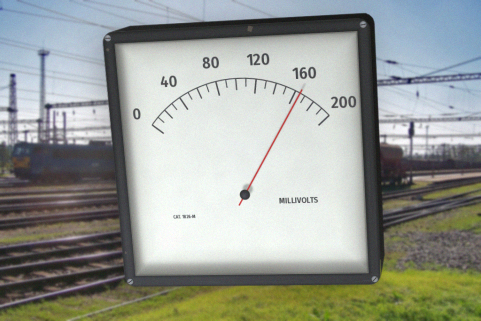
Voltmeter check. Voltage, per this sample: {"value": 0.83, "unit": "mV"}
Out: {"value": 165, "unit": "mV"}
